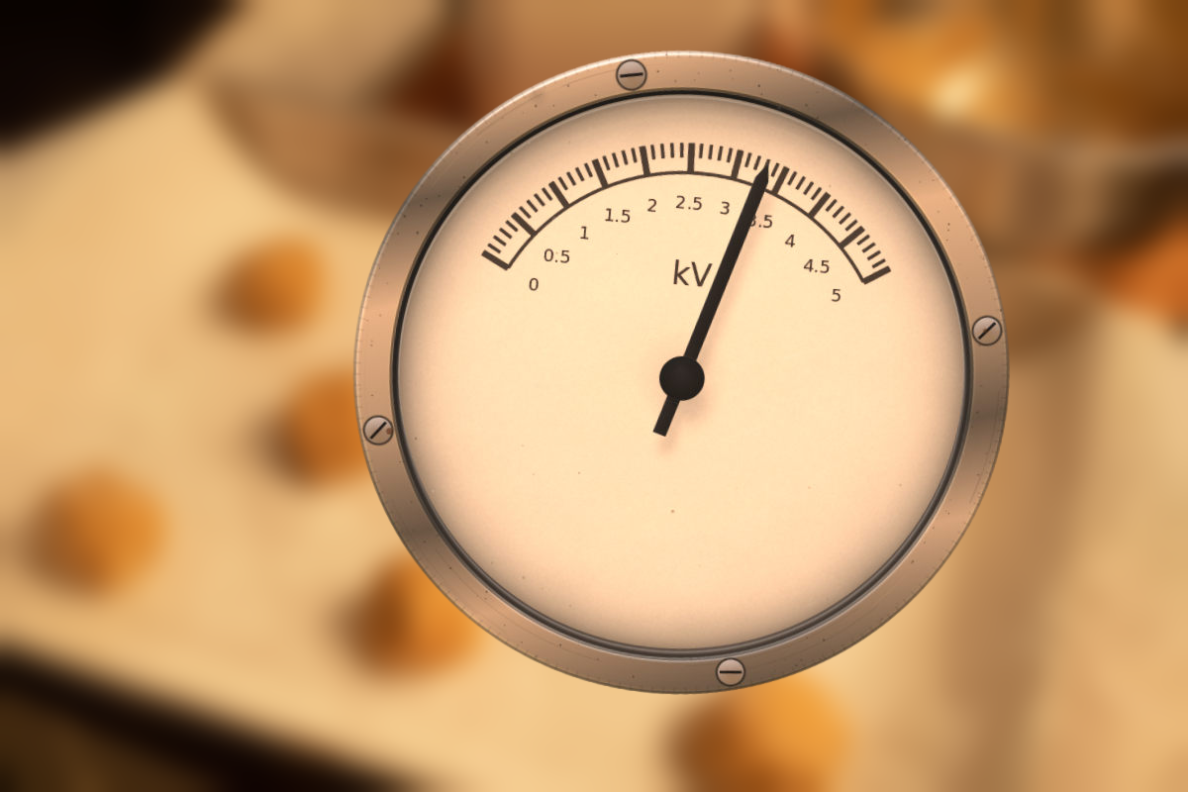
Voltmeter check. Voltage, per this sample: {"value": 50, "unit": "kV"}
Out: {"value": 3.3, "unit": "kV"}
